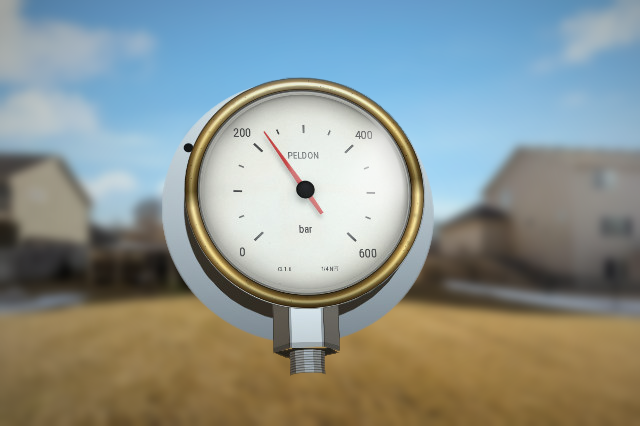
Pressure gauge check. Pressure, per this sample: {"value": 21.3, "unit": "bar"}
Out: {"value": 225, "unit": "bar"}
